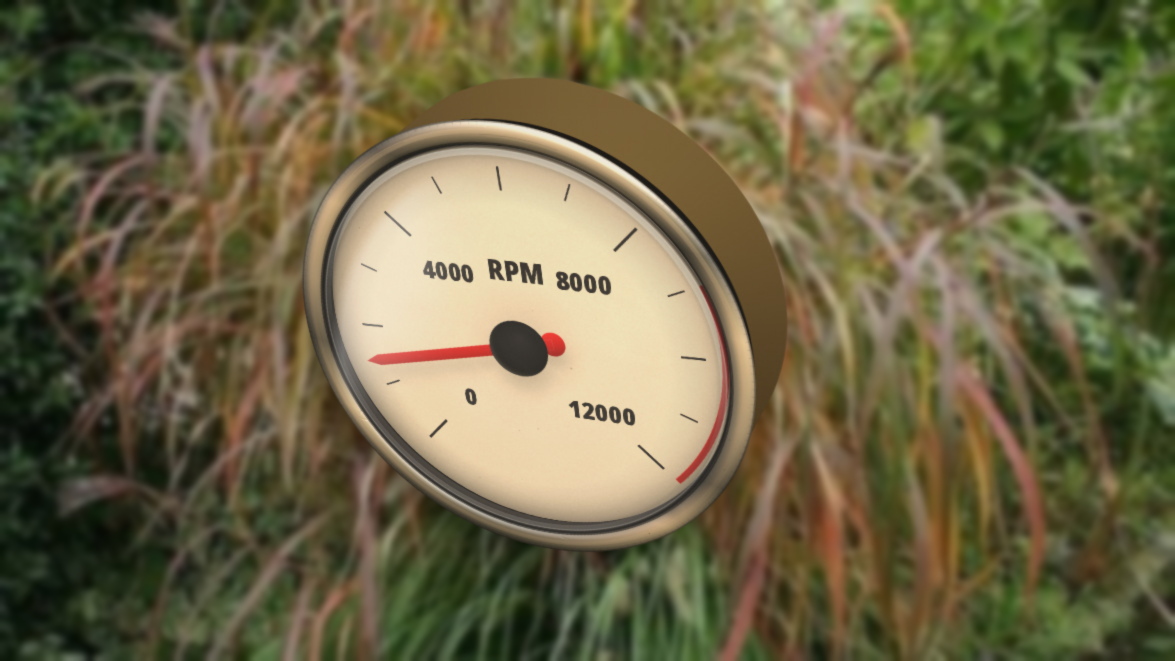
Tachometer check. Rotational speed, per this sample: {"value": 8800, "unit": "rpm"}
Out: {"value": 1500, "unit": "rpm"}
